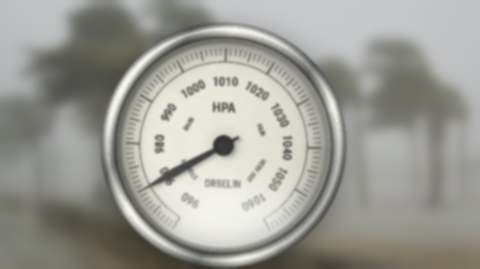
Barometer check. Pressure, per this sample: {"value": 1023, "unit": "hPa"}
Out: {"value": 970, "unit": "hPa"}
